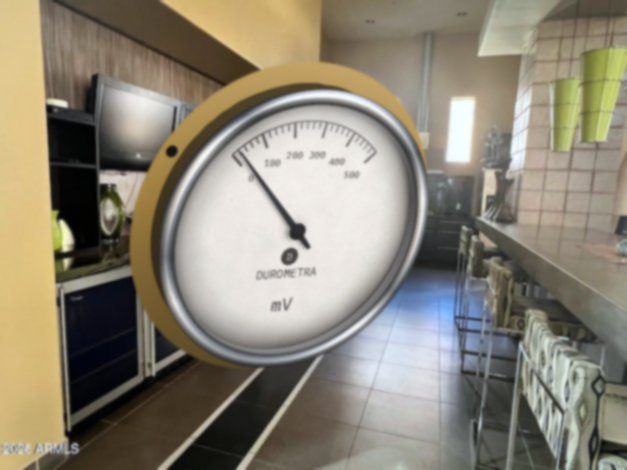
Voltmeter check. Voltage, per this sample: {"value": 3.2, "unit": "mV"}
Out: {"value": 20, "unit": "mV"}
